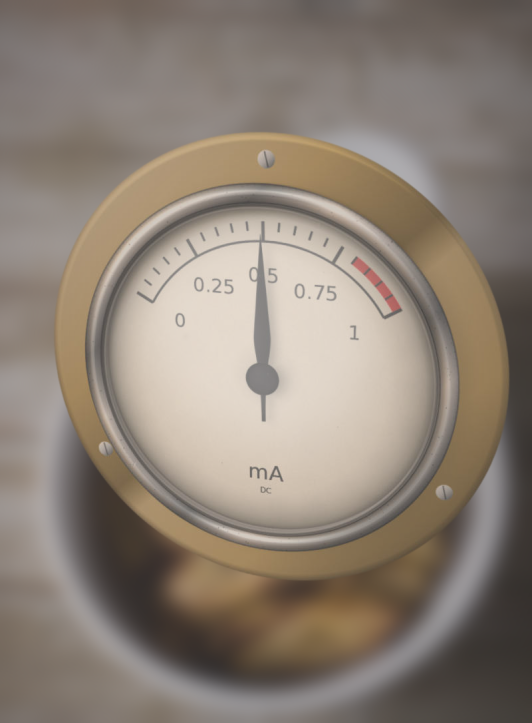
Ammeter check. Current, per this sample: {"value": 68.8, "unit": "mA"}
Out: {"value": 0.5, "unit": "mA"}
